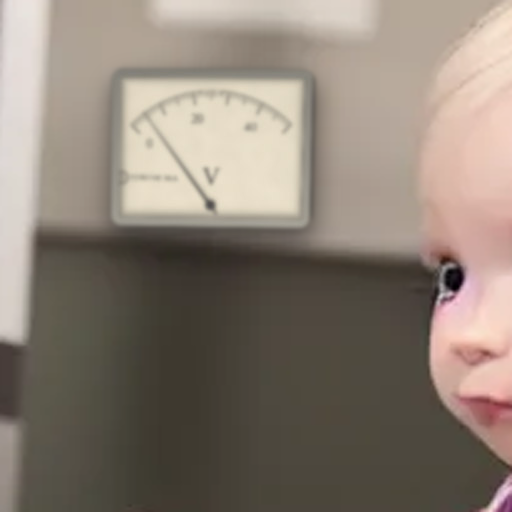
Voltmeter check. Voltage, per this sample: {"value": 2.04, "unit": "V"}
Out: {"value": 5, "unit": "V"}
